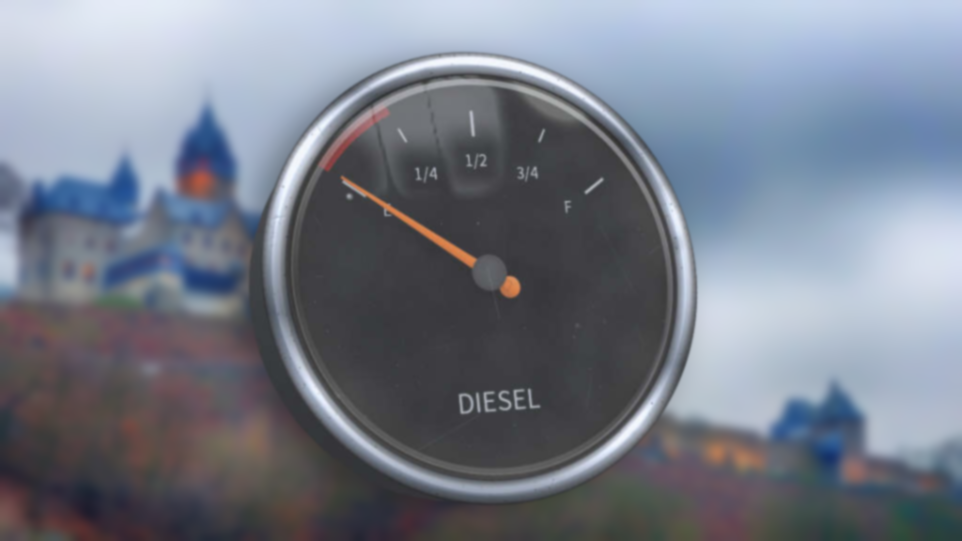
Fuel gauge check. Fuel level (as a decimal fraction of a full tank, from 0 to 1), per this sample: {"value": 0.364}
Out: {"value": 0}
